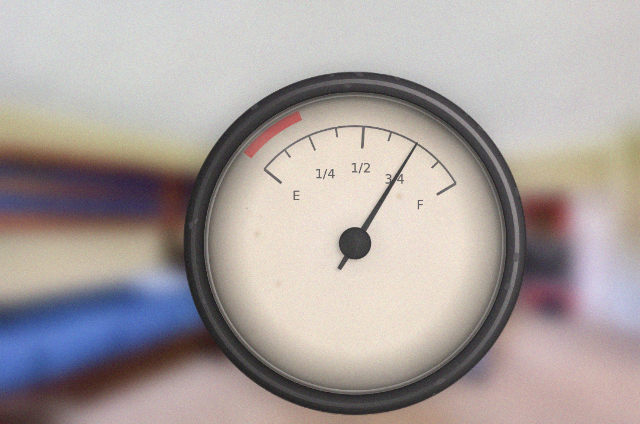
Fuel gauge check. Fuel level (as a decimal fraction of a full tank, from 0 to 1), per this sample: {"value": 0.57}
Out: {"value": 0.75}
